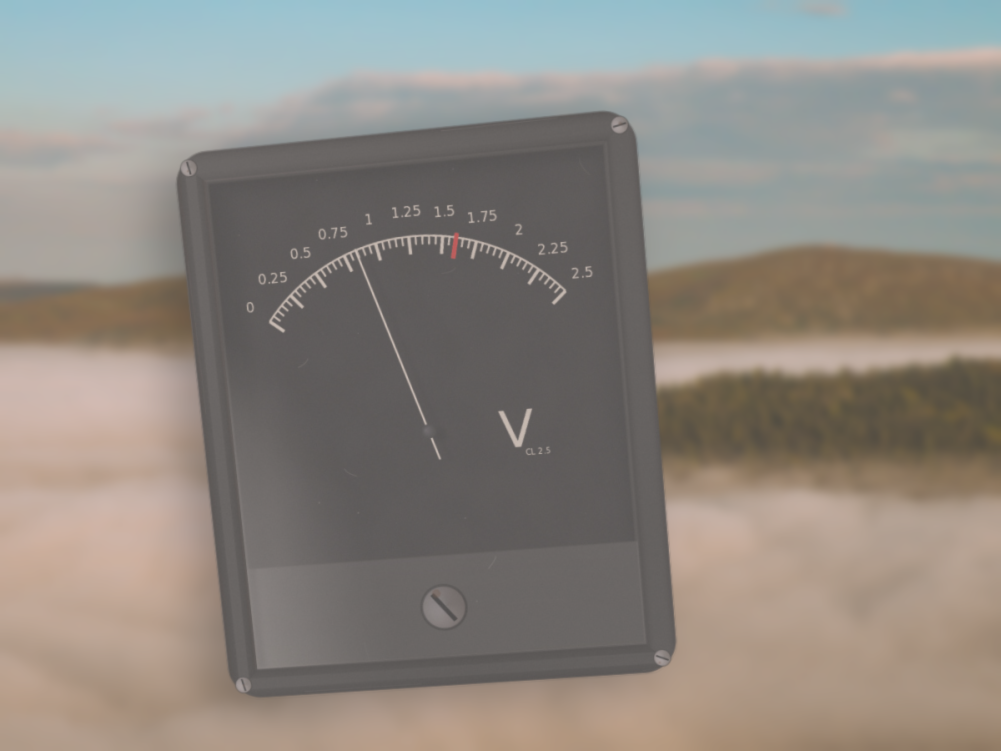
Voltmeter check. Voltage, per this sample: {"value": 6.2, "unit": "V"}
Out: {"value": 0.85, "unit": "V"}
